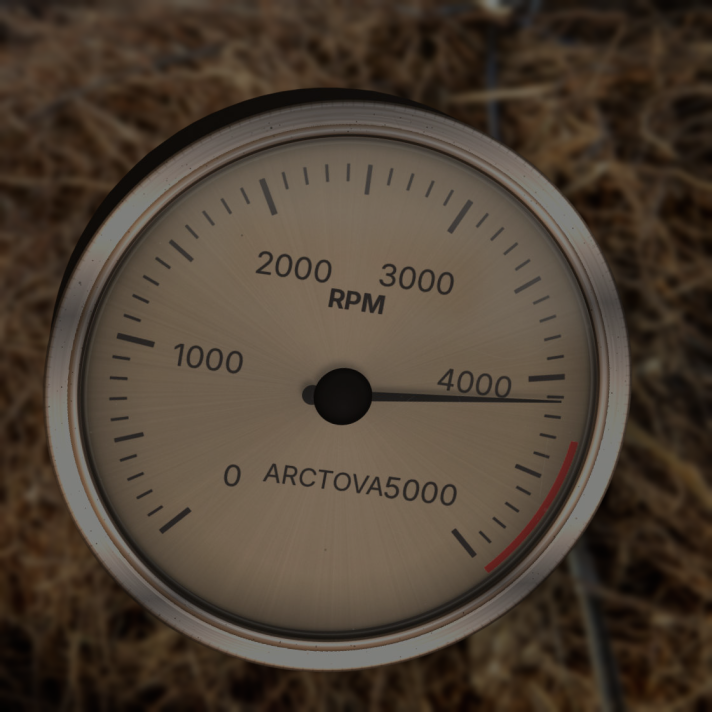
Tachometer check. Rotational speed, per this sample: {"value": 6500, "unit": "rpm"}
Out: {"value": 4100, "unit": "rpm"}
